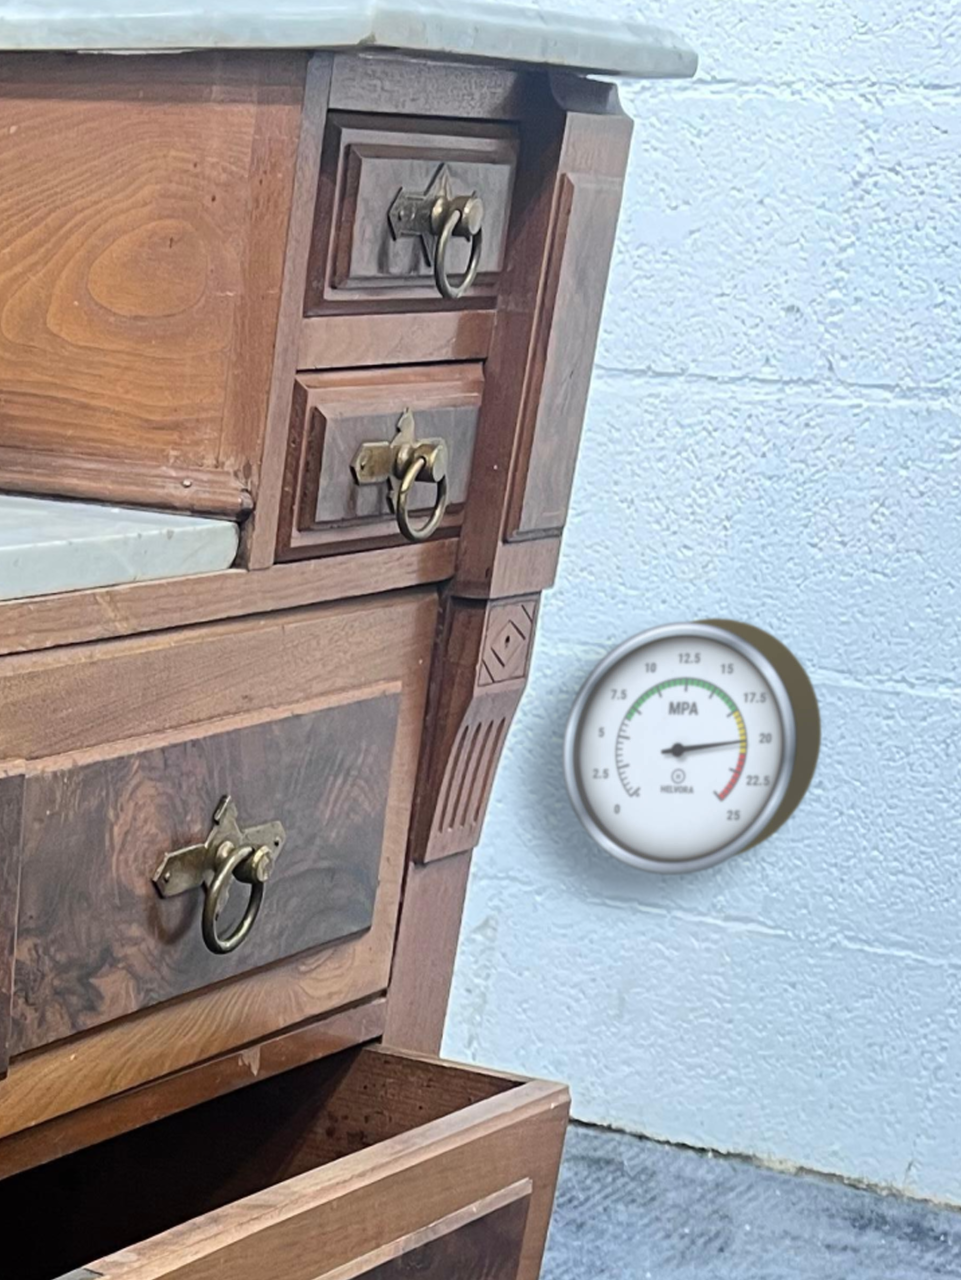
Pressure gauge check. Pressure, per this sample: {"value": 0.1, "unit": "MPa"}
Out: {"value": 20, "unit": "MPa"}
